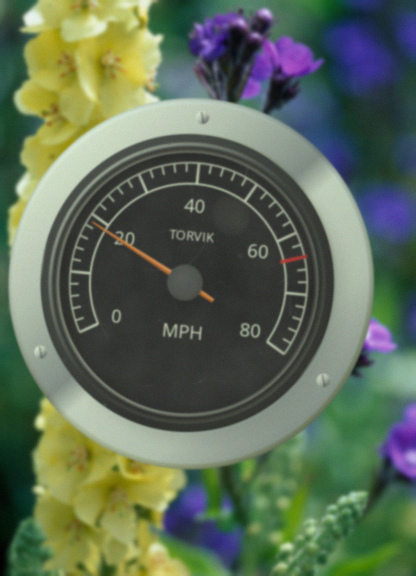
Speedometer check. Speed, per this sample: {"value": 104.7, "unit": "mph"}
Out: {"value": 19, "unit": "mph"}
